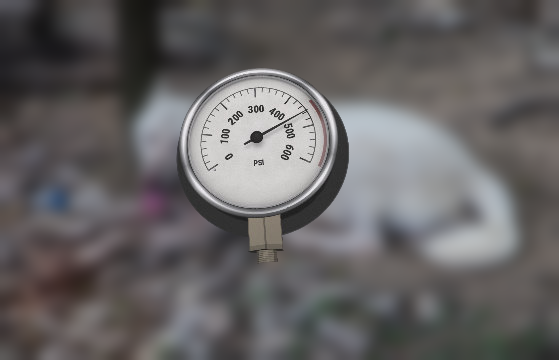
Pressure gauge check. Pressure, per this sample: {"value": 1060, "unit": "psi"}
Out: {"value": 460, "unit": "psi"}
